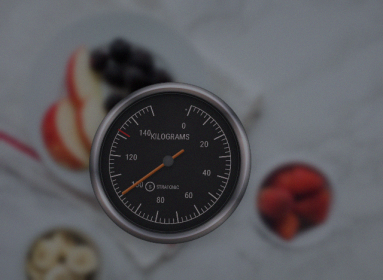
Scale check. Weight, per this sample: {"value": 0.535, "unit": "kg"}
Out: {"value": 100, "unit": "kg"}
